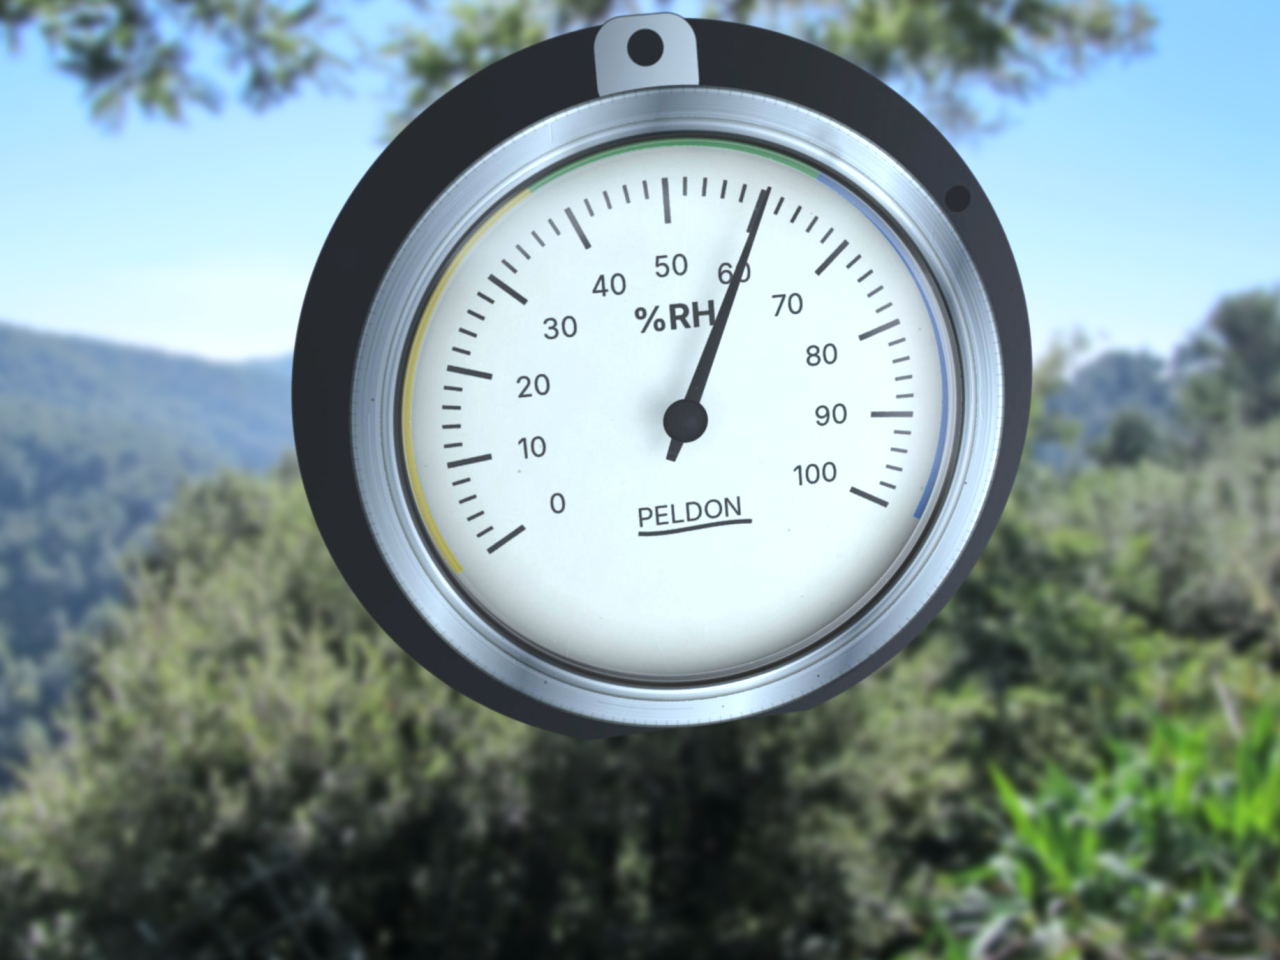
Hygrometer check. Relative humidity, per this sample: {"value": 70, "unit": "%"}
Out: {"value": 60, "unit": "%"}
